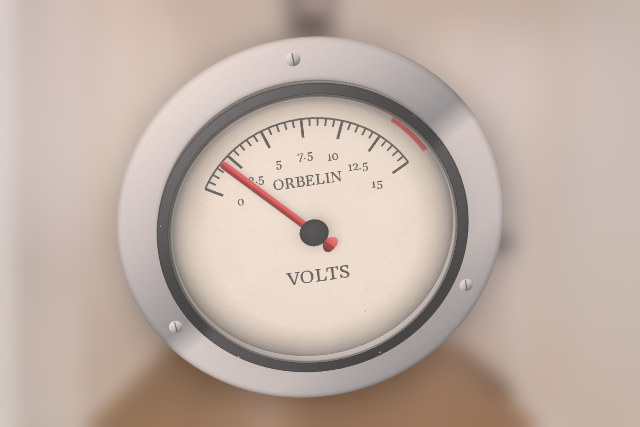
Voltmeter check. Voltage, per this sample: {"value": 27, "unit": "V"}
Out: {"value": 2, "unit": "V"}
